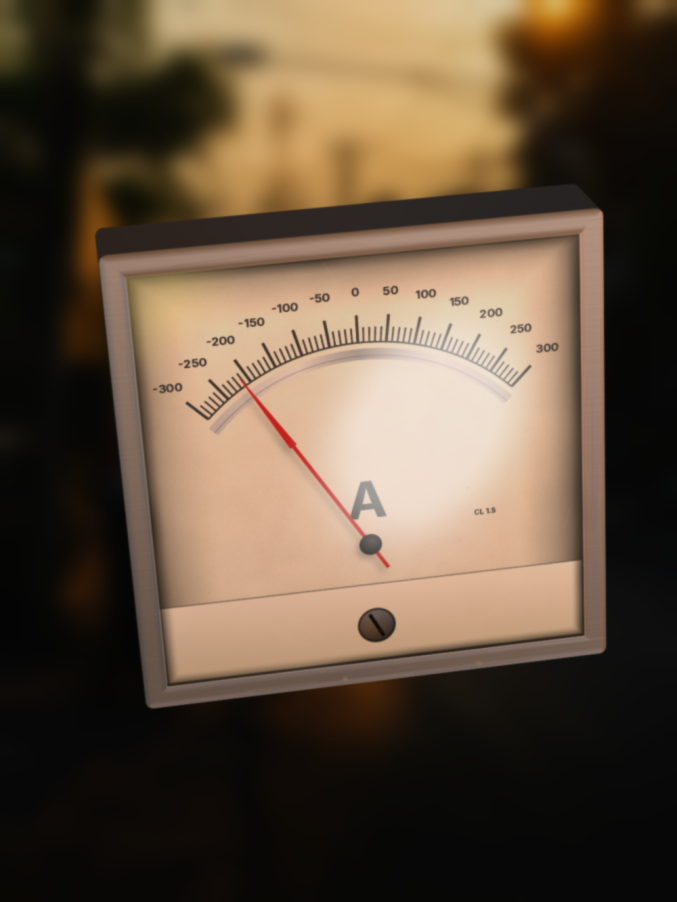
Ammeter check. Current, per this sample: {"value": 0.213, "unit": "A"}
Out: {"value": -210, "unit": "A"}
